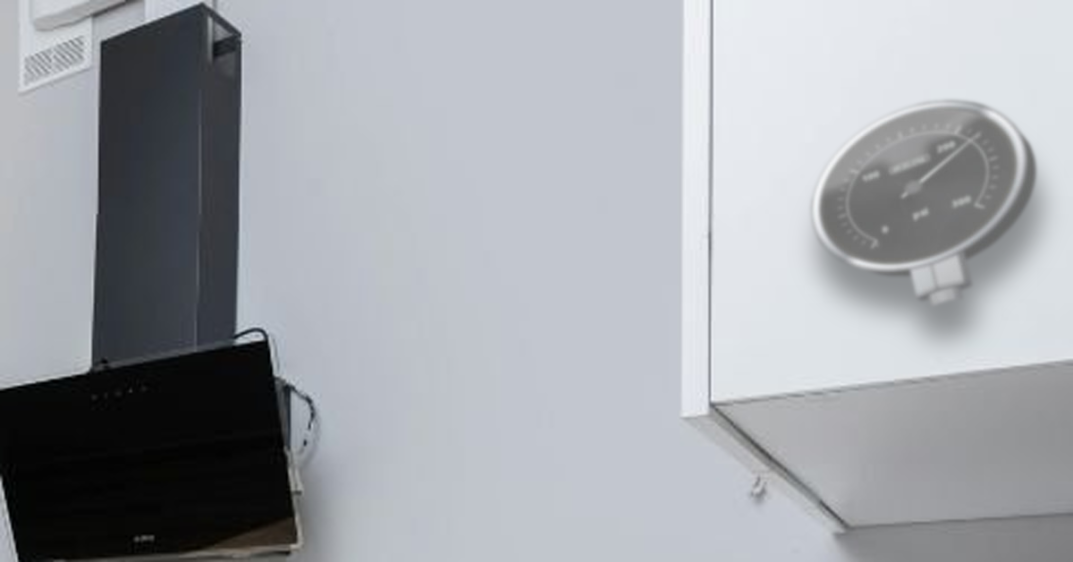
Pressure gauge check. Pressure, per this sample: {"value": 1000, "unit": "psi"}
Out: {"value": 220, "unit": "psi"}
